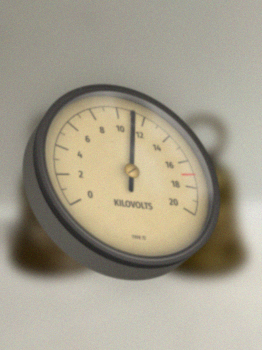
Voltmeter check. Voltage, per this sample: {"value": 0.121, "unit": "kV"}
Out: {"value": 11, "unit": "kV"}
